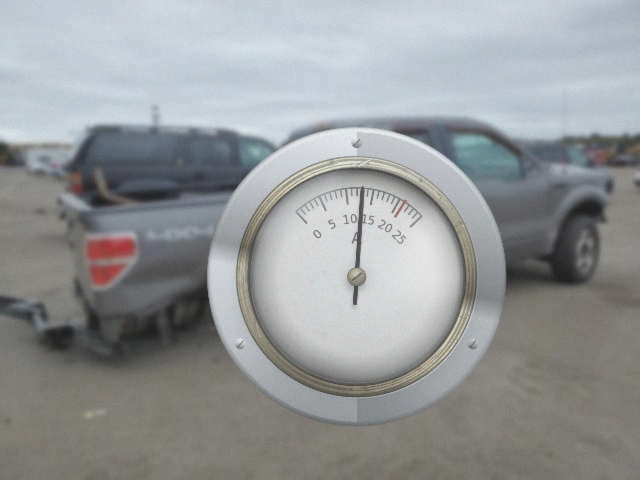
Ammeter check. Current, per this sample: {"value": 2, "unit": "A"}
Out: {"value": 13, "unit": "A"}
